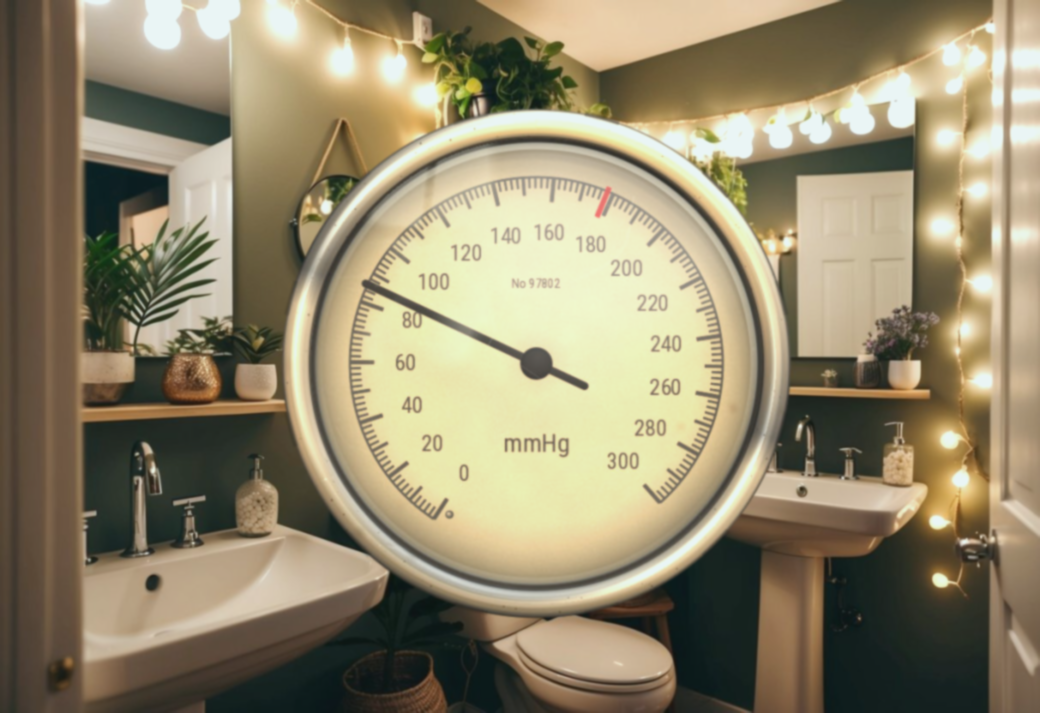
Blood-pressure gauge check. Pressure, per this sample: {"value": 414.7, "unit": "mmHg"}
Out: {"value": 86, "unit": "mmHg"}
